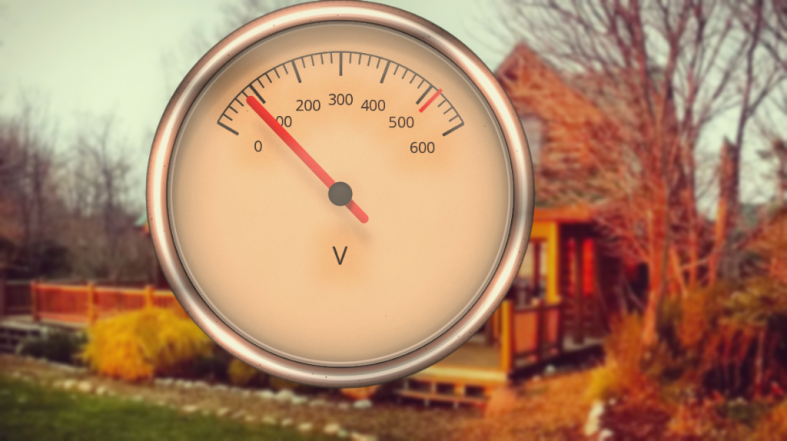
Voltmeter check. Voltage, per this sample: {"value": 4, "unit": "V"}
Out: {"value": 80, "unit": "V"}
